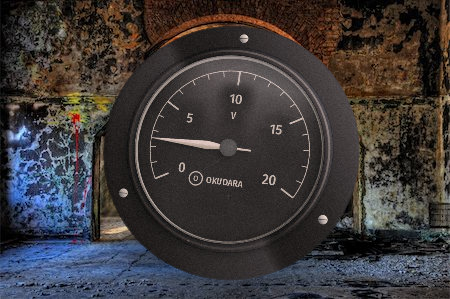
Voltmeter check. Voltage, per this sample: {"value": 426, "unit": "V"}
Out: {"value": 2.5, "unit": "V"}
